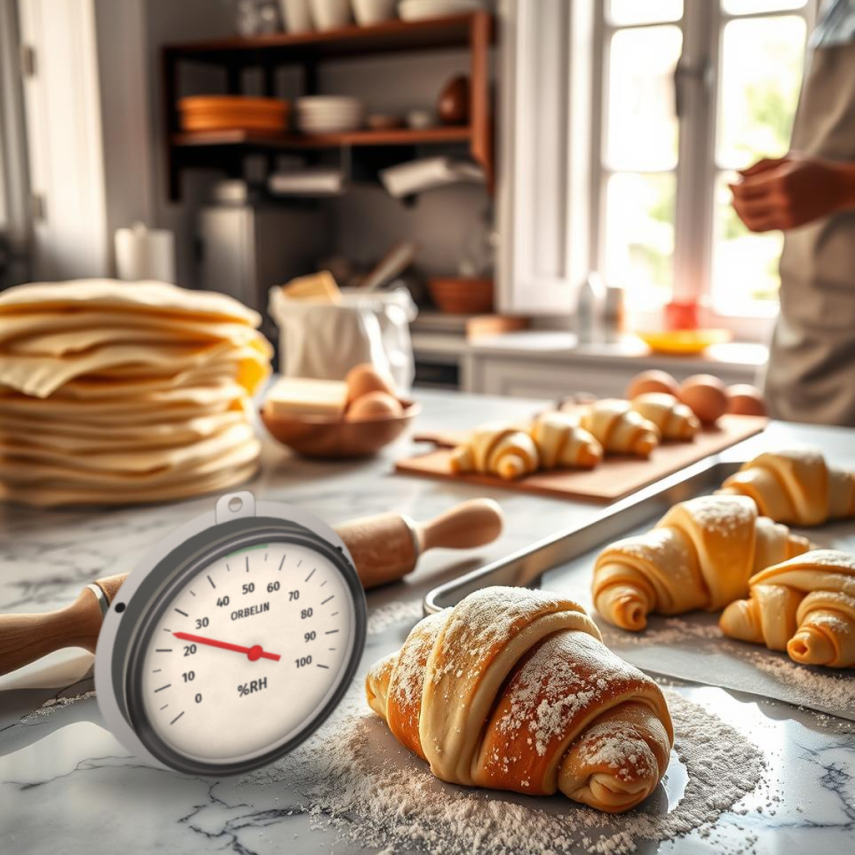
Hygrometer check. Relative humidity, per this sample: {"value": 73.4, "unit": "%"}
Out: {"value": 25, "unit": "%"}
